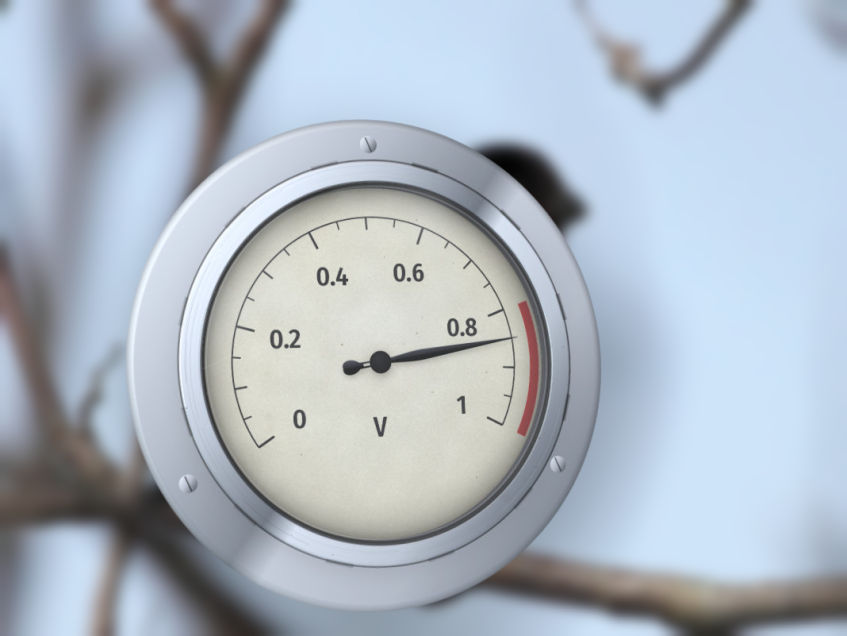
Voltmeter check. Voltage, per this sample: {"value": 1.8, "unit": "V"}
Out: {"value": 0.85, "unit": "V"}
